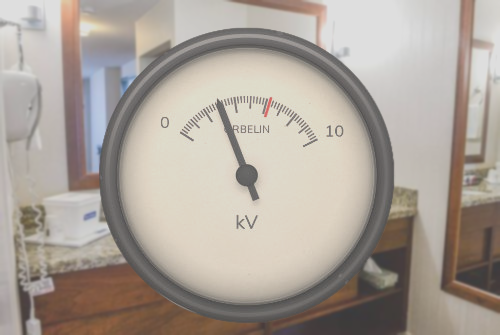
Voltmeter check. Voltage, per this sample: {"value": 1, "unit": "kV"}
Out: {"value": 3, "unit": "kV"}
